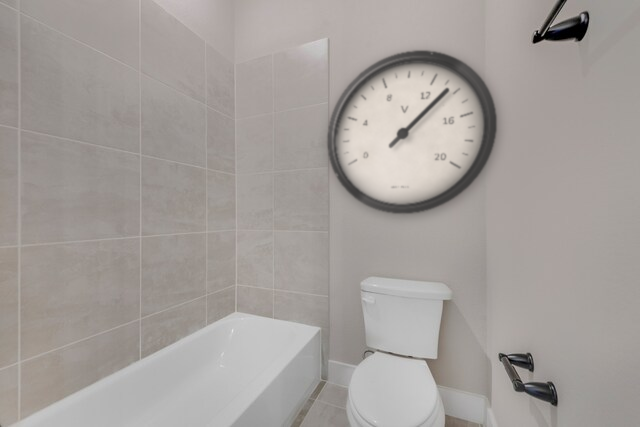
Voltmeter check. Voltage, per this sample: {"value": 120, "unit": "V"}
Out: {"value": 13.5, "unit": "V"}
